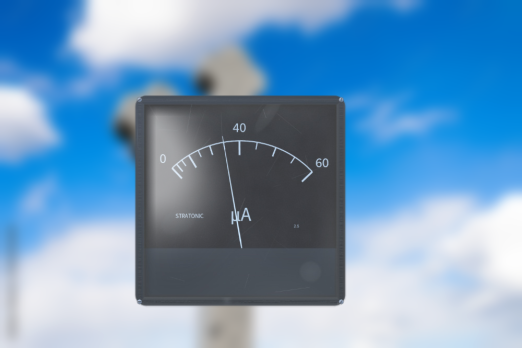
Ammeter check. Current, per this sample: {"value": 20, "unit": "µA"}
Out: {"value": 35, "unit": "µA"}
